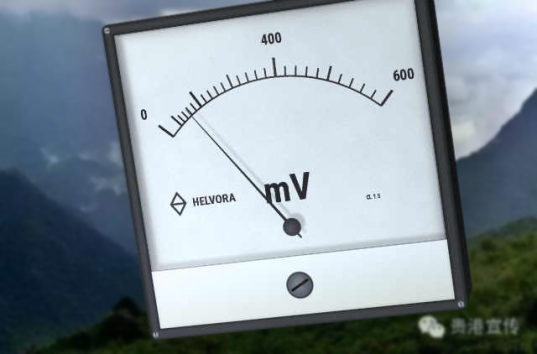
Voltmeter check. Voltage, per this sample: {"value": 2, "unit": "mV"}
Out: {"value": 160, "unit": "mV"}
